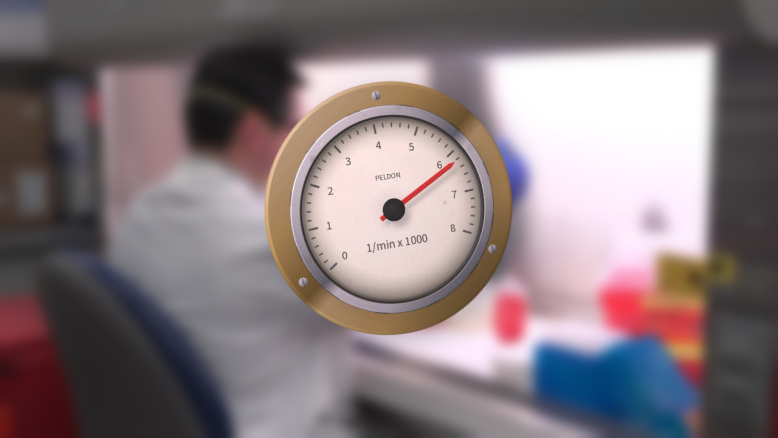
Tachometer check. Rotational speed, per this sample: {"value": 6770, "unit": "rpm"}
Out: {"value": 6200, "unit": "rpm"}
